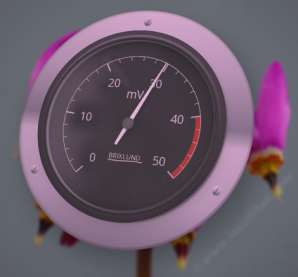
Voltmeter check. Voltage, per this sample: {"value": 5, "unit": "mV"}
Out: {"value": 30, "unit": "mV"}
